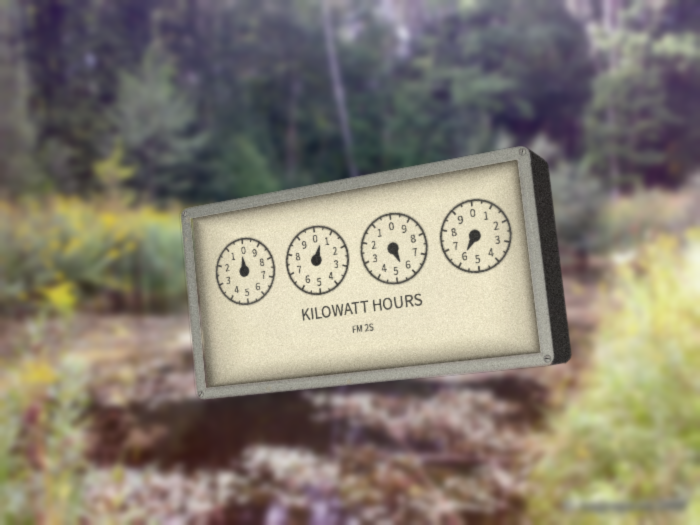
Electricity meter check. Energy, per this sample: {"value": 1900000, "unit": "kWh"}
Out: {"value": 56, "unit": "kWh"}
